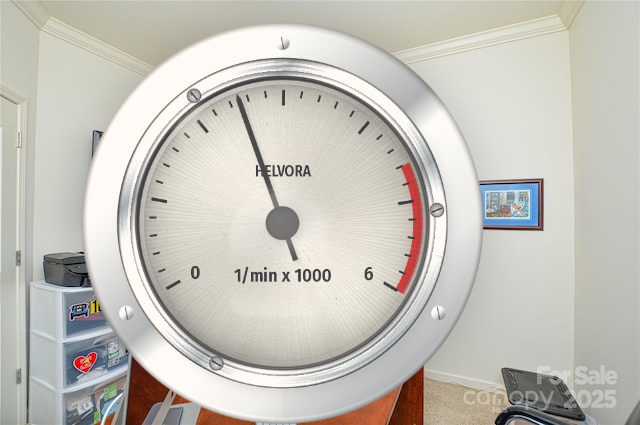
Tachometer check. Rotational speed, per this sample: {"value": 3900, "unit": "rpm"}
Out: {"value": 2500, "unit": "rpm"}
